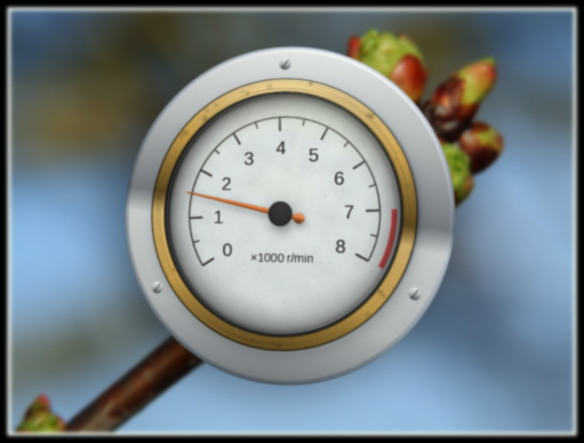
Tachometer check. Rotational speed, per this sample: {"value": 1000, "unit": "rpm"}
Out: {"value": 1500, "unit": "rpm"}
